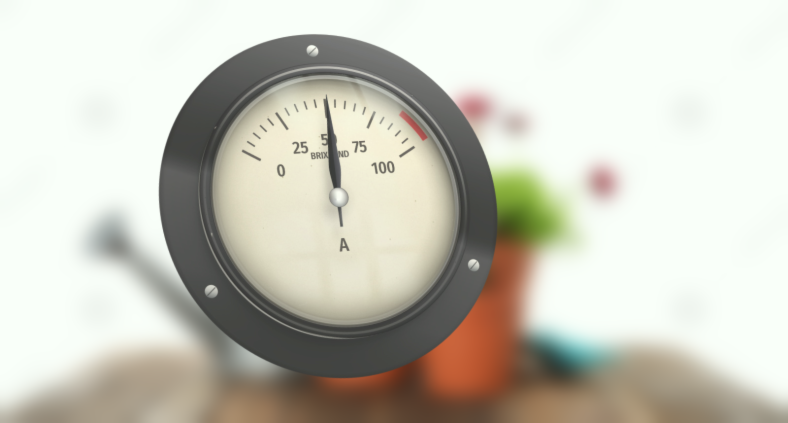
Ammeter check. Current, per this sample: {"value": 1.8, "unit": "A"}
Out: {"value": 50, "unit": "A"}
